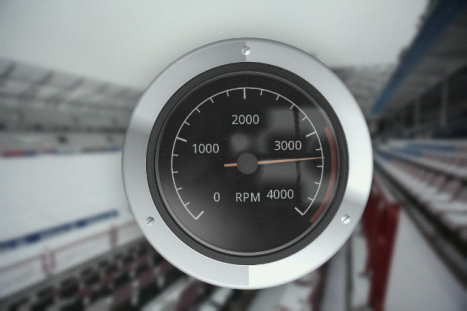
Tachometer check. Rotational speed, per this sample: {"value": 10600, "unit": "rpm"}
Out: {"value": 3300, "unit": "rpm"}
